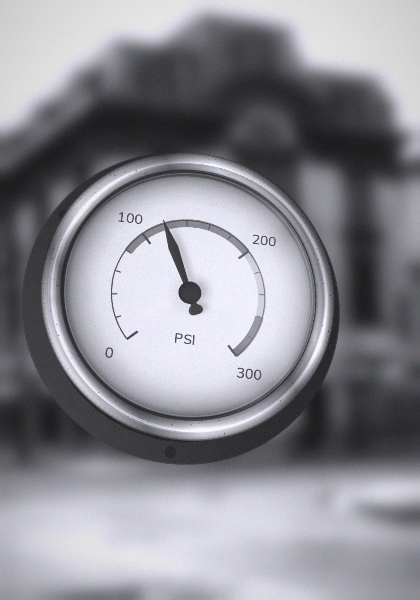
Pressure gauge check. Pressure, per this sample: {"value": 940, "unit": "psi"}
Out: {"value": 120, "unit": "psi"}
